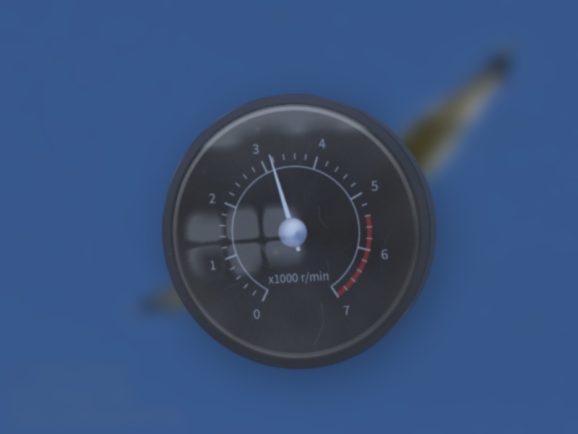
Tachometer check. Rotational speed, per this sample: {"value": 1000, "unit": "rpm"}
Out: {"value": 3200, "unit": "rpm"}
